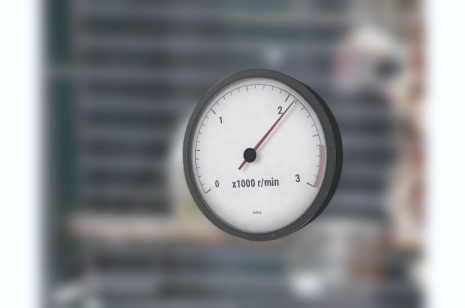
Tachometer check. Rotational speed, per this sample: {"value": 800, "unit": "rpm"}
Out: {"value": 2100, "unit": "rpm"}
